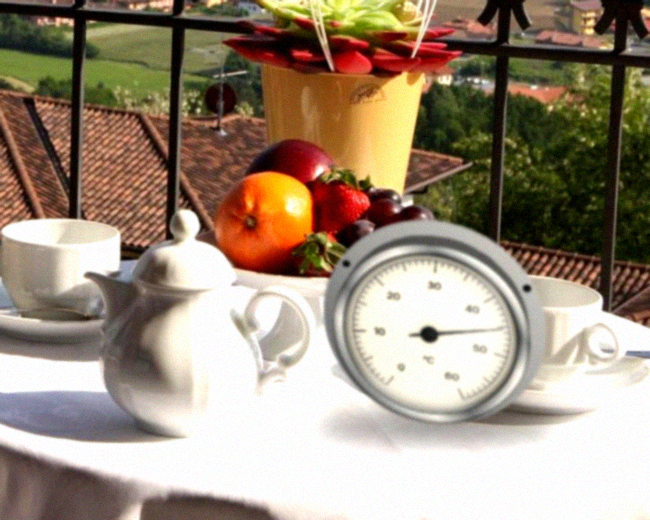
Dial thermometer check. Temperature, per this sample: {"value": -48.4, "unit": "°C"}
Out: {"value": 45, "unit": "°C"}
